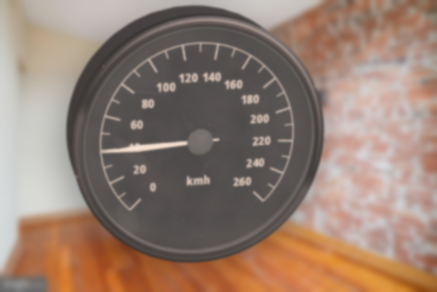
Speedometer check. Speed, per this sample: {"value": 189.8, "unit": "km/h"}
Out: {"value": 40, "unit": "km/h"}
